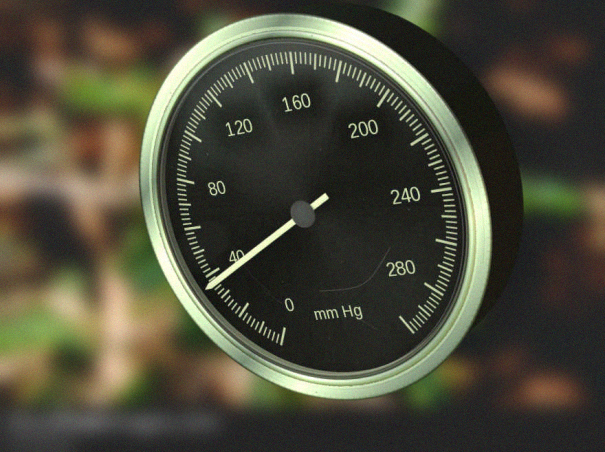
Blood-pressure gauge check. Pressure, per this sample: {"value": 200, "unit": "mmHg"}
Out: {"value": 36, "unit": "mmHg"}
